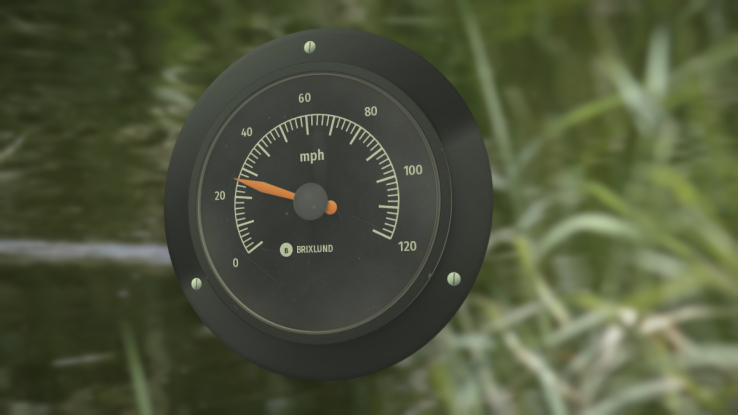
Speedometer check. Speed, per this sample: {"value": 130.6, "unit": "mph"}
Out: {"value": 26, "unit": "mph"}
